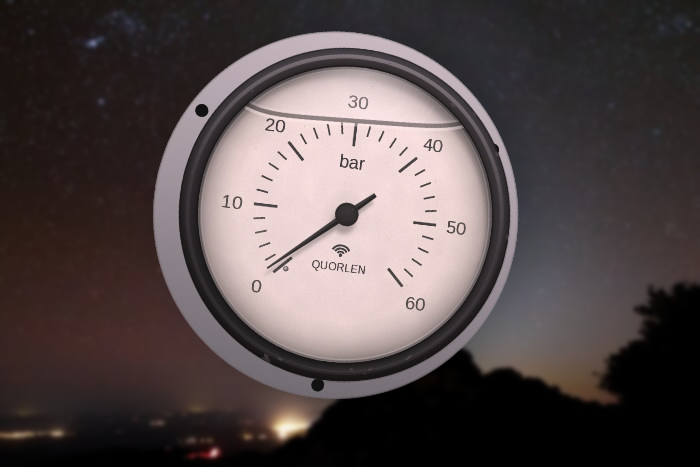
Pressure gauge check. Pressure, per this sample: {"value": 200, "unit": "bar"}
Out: {"value": 1, "unit": "bar"}
